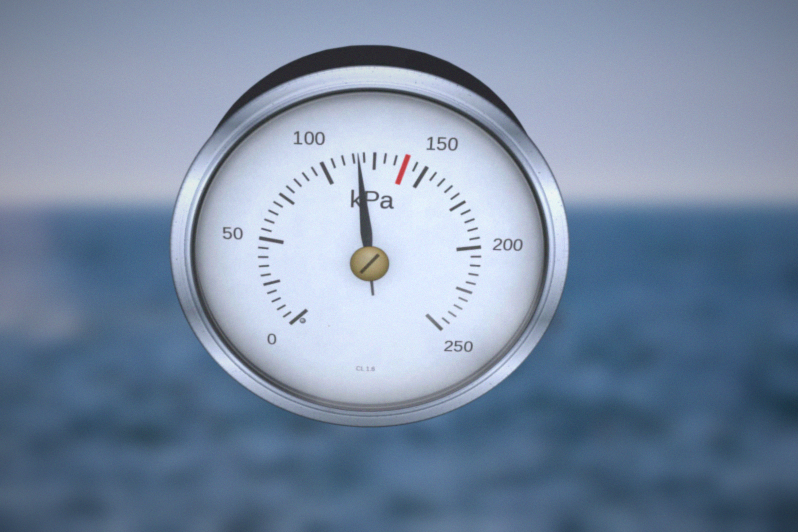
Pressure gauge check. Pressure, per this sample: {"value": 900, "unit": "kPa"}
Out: {"value": 117.5, "unit": "kPa"}
